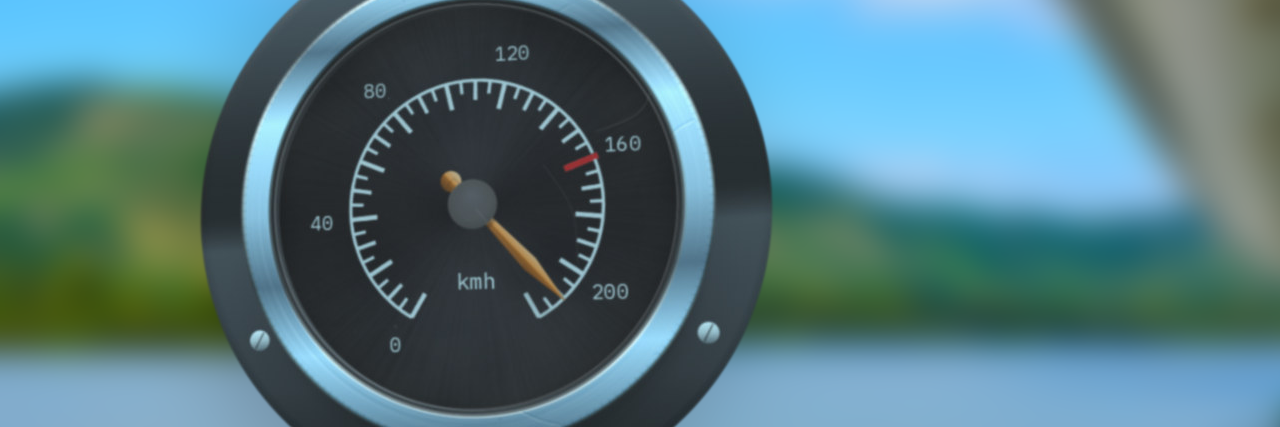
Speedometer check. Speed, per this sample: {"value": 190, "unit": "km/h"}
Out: {"value": 210, "unit": "km/h"}
